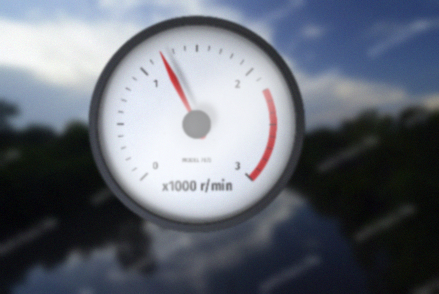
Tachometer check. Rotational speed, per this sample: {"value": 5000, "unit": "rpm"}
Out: {"value": 1200, "unit": "rpm"}
